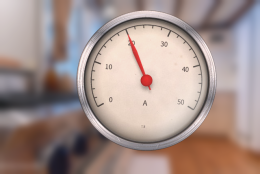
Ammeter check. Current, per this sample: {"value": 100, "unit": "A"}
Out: {"value": 20, "unit": "A"}
